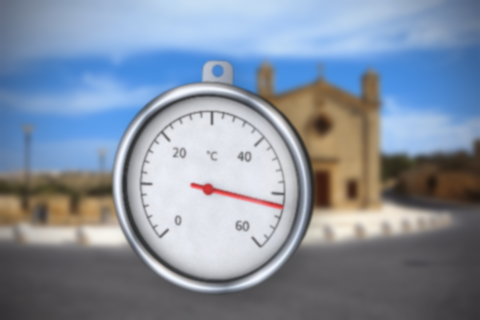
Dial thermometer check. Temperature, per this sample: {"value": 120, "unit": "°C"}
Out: {"value": 52, "unit": "°C"}
